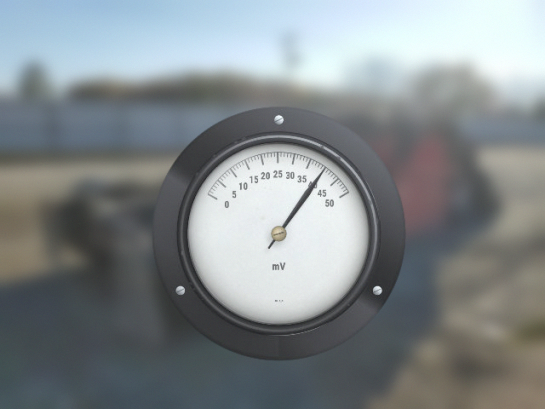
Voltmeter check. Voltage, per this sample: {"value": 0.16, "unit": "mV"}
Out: {"value": 40, "unit": "mV"}
